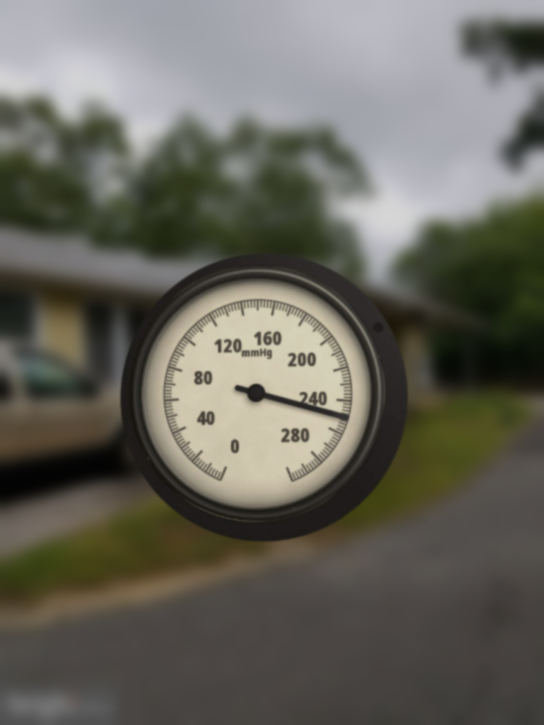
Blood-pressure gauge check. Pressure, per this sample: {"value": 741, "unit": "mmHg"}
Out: {"value": 250, "unit": "mmHg"}
